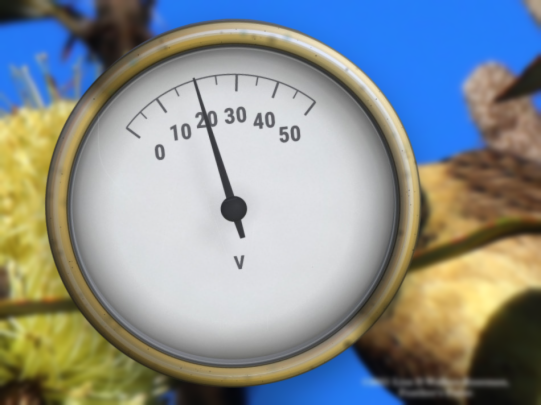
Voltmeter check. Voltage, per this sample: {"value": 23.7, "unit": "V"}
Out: {"value": 20, "unit": "V"}
